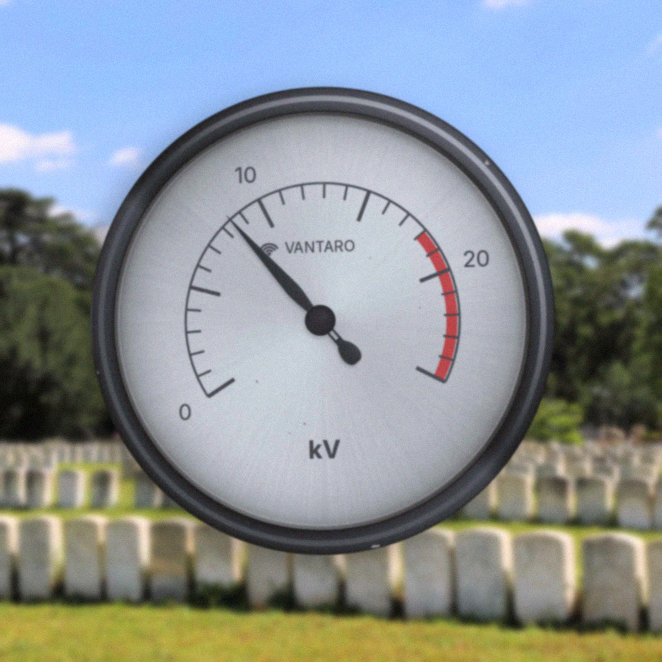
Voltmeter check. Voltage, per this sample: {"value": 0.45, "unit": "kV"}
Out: {"value": 8.5, "unit": "kV"}
